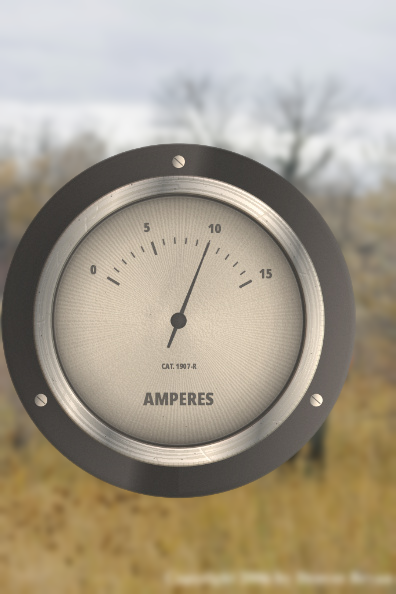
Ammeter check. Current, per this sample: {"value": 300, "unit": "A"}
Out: {"value": 10, "unit": "A"}
